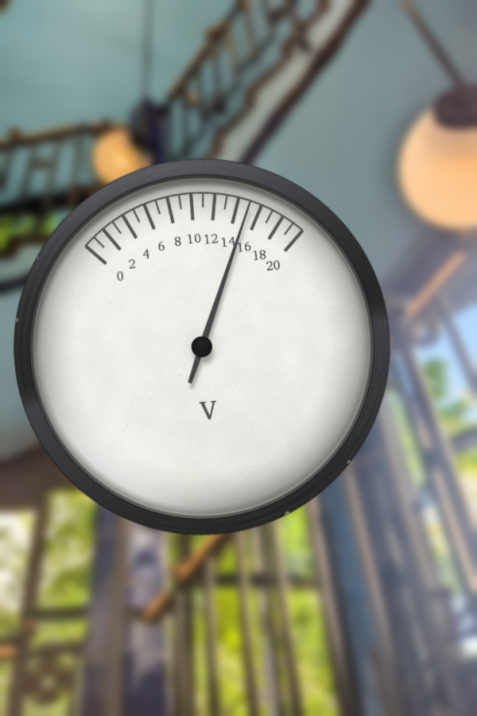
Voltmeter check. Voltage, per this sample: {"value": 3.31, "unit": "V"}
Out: {"value": 15, "unit": "V"}
